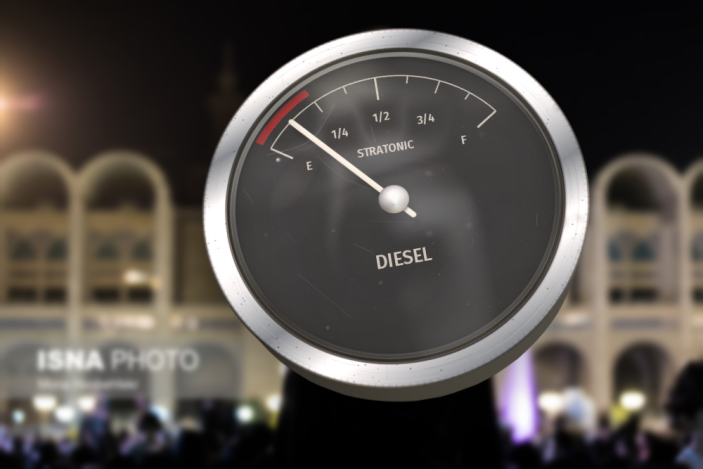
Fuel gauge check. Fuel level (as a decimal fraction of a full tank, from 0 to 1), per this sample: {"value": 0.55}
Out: {"value": 0.125}
